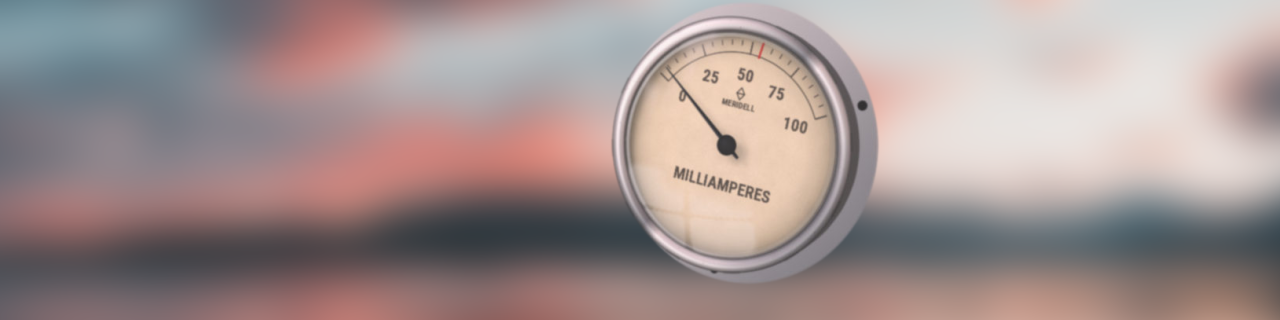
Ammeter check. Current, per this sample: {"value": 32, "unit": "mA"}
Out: {"value": 5, "unit": "mA"}
